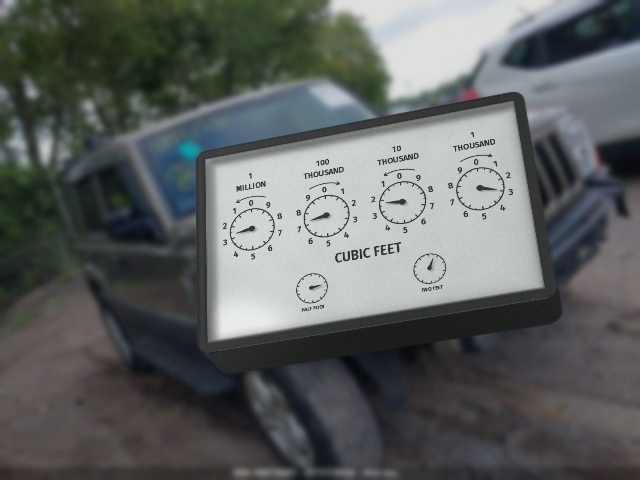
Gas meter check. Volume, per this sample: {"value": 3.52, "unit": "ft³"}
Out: {"value": 272300, "unit": "ft³"}
